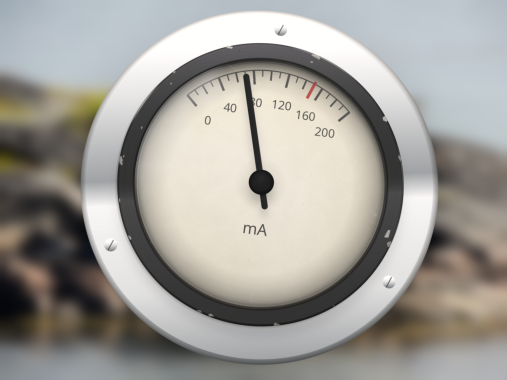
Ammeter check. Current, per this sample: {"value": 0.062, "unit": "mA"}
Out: {"value": 70, "unit": "mA"}
